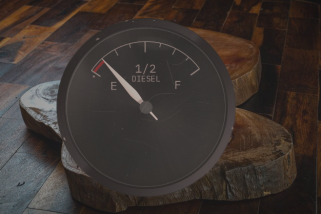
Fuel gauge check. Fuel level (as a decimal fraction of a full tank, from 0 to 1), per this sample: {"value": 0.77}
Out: {"value": 0.125}
